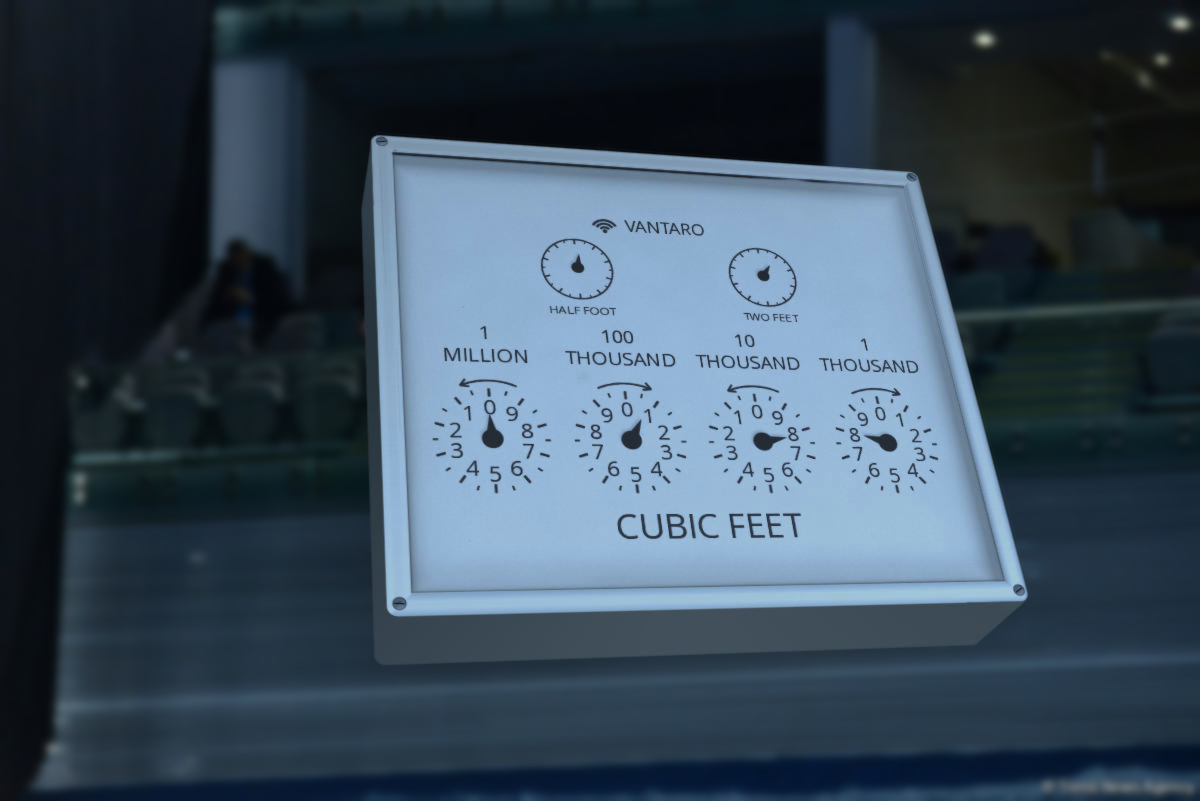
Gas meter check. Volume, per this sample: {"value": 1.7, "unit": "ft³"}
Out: {"value": 7800, "unit": "ft³"}
